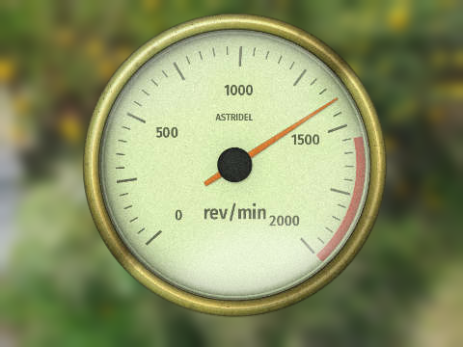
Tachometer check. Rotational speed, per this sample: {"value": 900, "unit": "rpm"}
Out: {"value": 1400, "unit": "rpm"}
